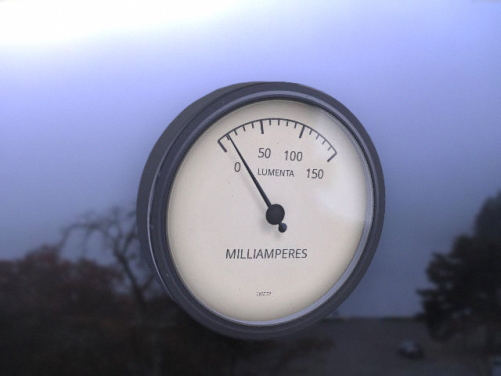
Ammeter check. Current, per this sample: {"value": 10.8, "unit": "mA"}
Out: {"value": 10, "unit": "mA"}
